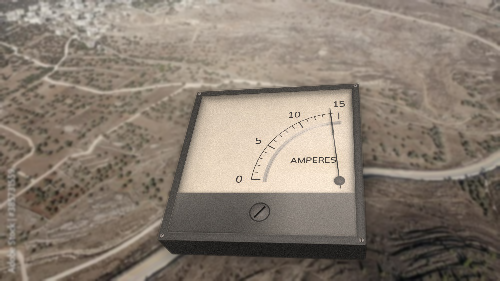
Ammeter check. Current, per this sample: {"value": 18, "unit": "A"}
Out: {"value": 14, "unit": "A"}
